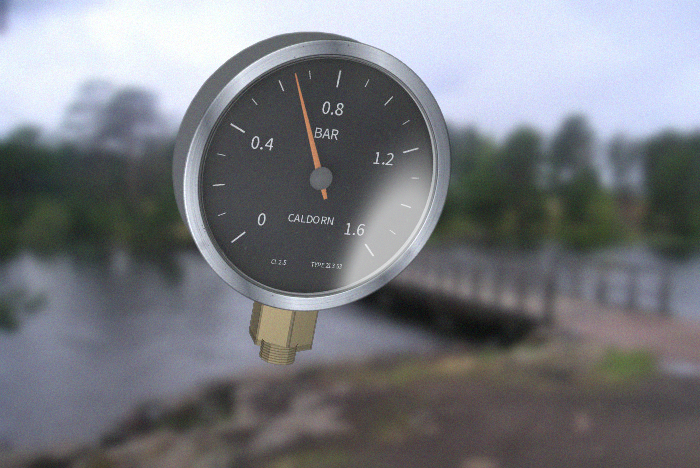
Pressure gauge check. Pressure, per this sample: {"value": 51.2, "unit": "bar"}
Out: {"value": 0.65, "unit": "bar"}
